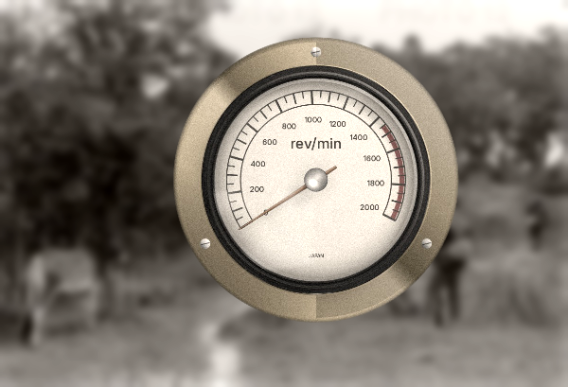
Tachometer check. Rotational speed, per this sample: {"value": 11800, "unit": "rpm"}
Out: {"value": 0, "unit": "rpm"}
